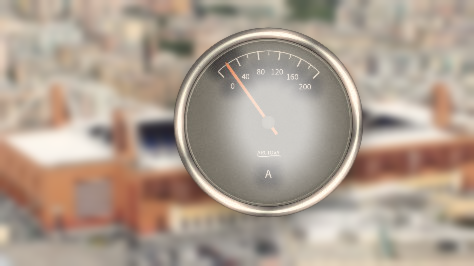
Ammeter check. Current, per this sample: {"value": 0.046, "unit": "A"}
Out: {"value": 20, "unit": "A"}
